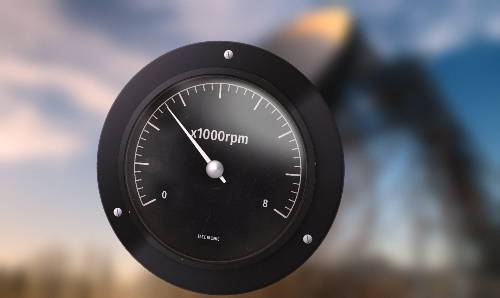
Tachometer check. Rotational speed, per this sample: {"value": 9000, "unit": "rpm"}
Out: {"value": 2600, "unit": "rpm"}
